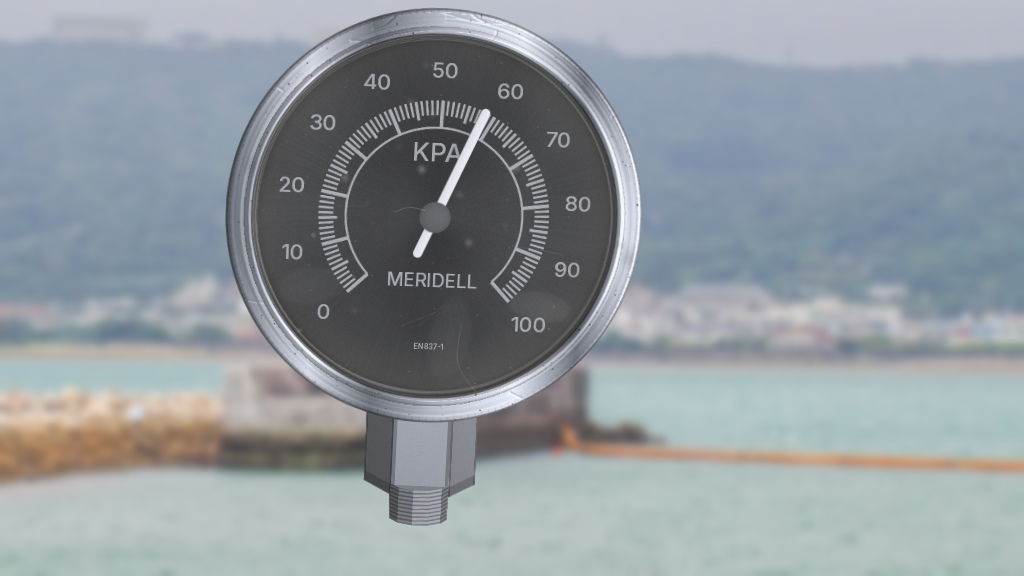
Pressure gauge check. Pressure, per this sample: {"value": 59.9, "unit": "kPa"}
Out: {"value": 58, "unit": "kPa"}
